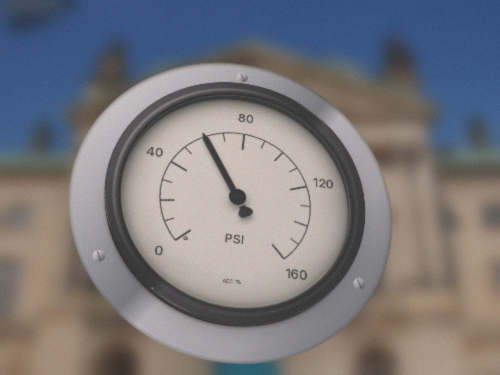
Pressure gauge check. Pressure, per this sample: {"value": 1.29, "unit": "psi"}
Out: {"value": 60, "unit": "psi"}
